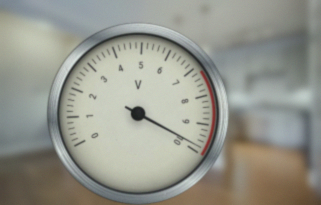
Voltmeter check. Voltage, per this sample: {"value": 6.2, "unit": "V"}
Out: {"value": 9.8, "unit": "V"}
